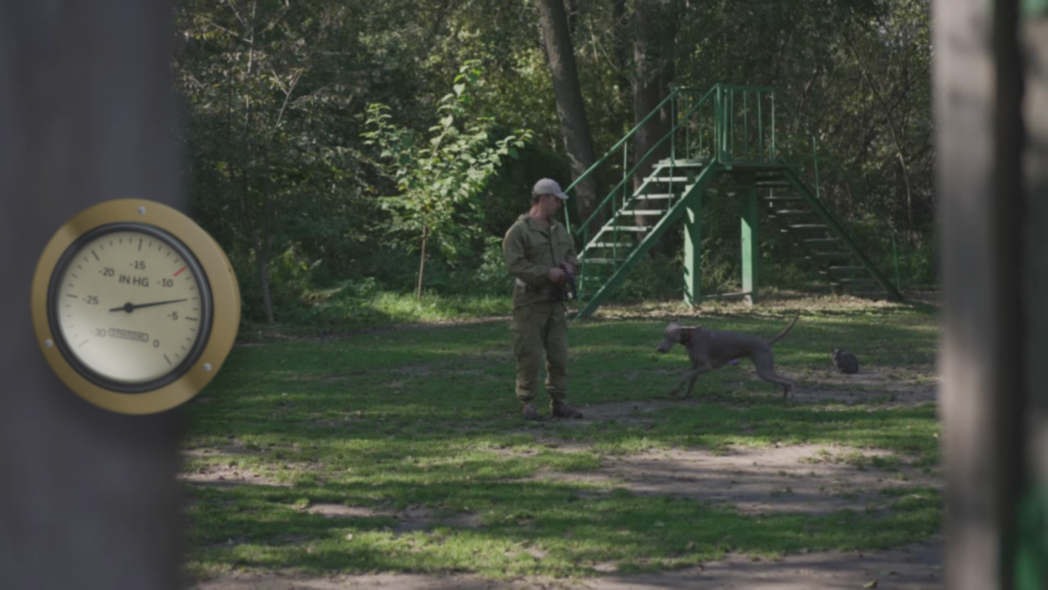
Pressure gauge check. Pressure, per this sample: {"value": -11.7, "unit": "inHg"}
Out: {"value": -7, "unit": "inHg"}
